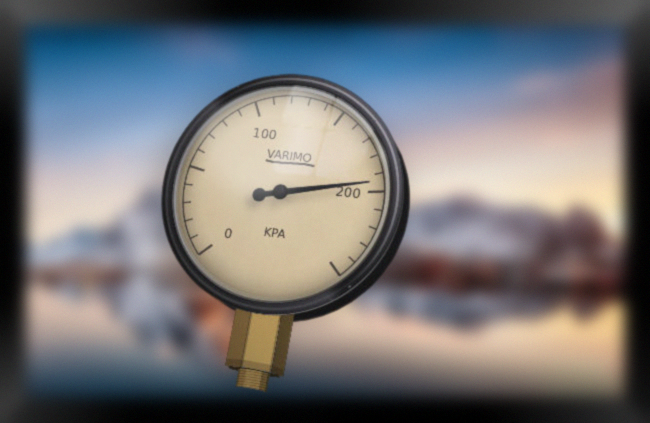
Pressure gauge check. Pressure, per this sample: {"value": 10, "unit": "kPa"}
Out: {"value": 195, "unit": "kPa"}
